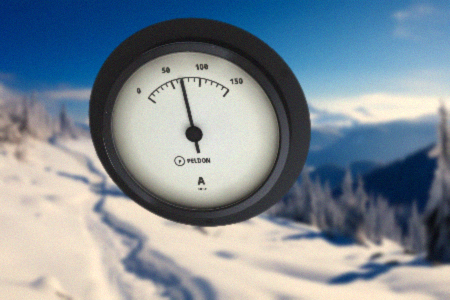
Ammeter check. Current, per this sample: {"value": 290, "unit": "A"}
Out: {"value": 70, "unit": "A"}
